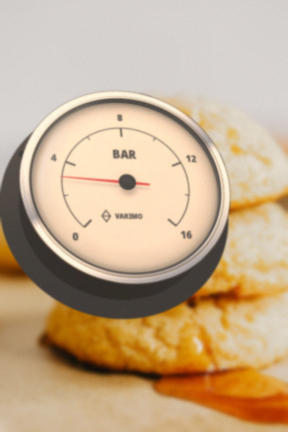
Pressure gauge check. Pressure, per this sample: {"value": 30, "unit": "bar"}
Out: {"value": 3, "unit": "bar"}
